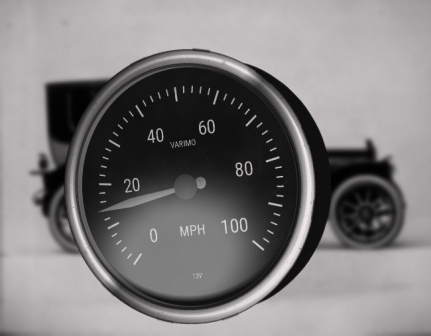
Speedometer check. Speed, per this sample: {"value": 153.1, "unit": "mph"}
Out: {"value": 14, "unit": "mph"}
